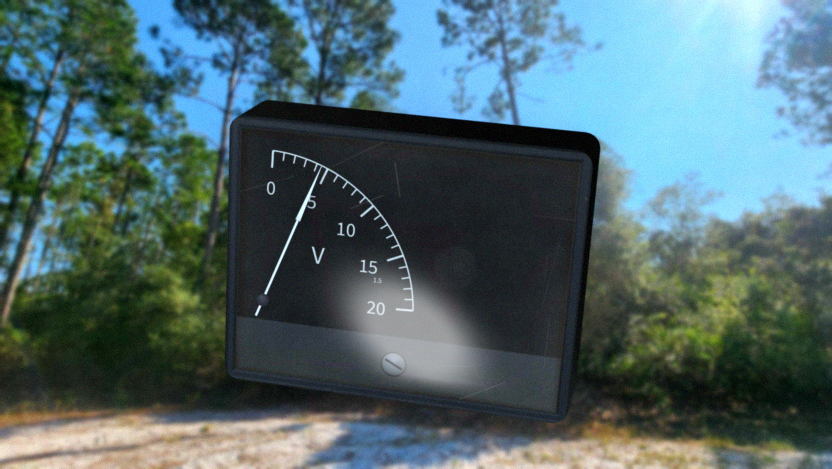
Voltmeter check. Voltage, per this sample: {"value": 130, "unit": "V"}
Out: {"value": 4.5, "unit": "V"}
